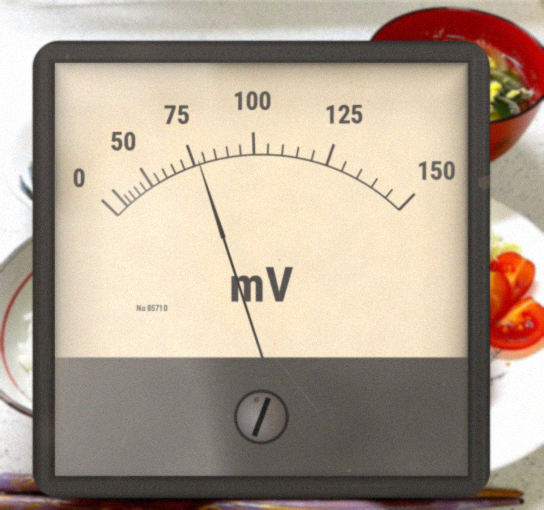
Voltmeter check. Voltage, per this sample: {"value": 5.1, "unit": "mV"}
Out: {"value": 77.5, "unit": "mV"}
